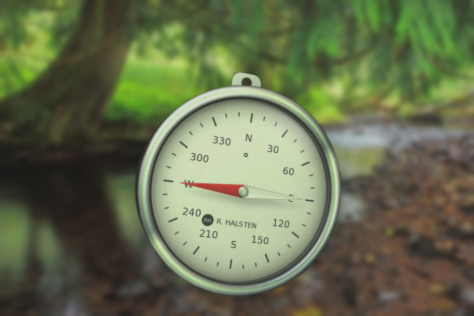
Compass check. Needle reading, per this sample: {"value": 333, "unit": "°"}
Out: {"value": 270, "unit": "°"}
